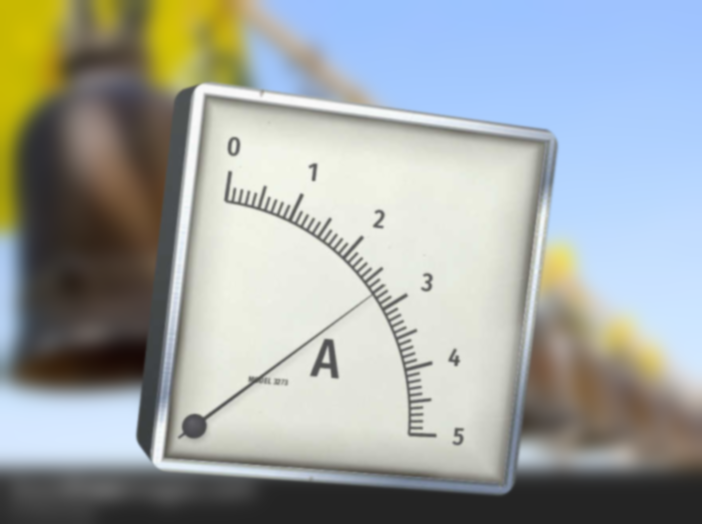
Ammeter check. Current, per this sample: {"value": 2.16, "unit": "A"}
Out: {"value": 2.7, "unit": "A"}
